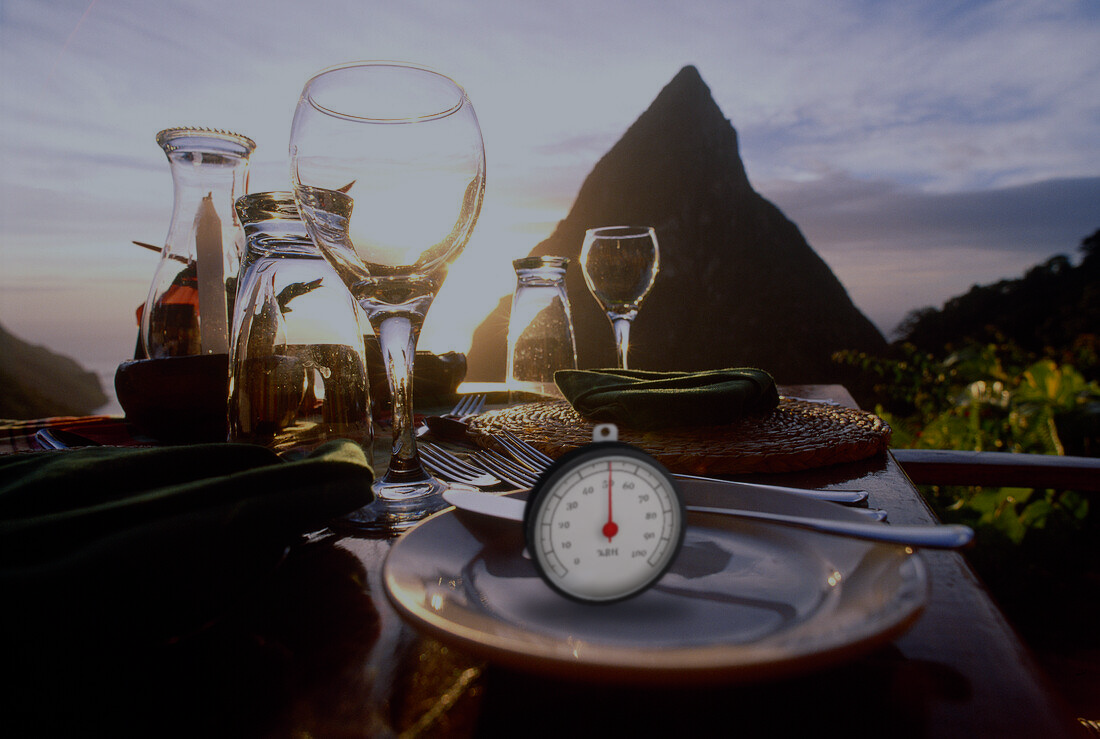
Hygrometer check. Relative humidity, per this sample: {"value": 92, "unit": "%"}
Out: {"value": 50, "unit": "%"}
